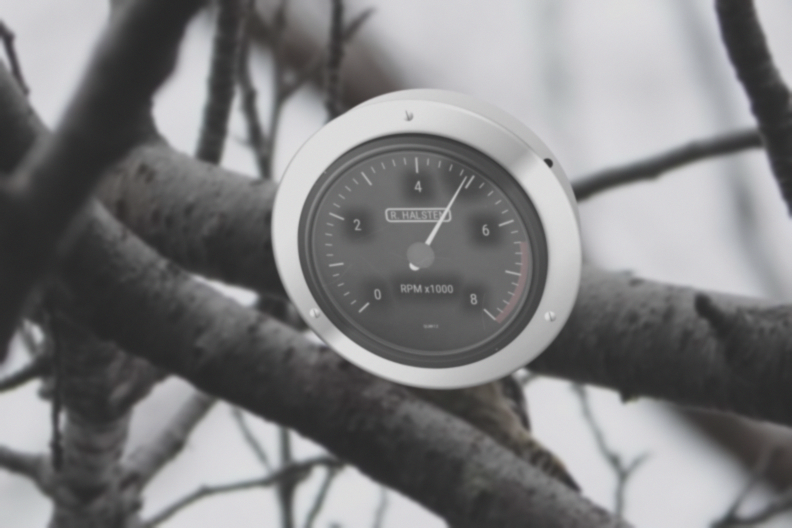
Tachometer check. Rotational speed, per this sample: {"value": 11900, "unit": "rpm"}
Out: {"value": 4900, "unit": "rpm"}
